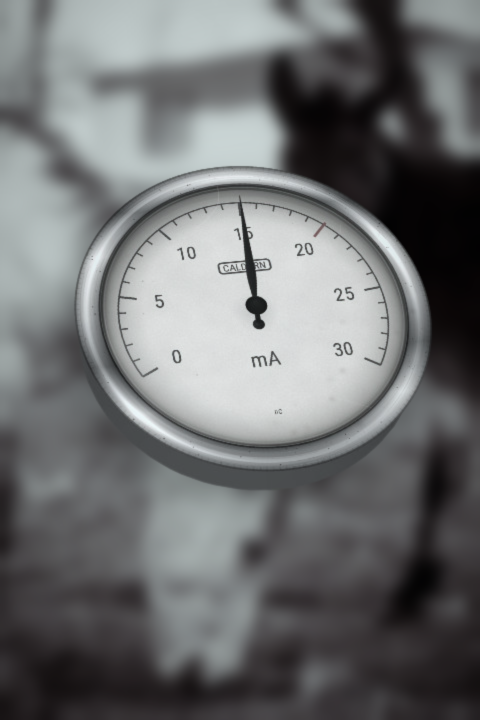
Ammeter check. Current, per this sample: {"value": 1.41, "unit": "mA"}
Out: {"value": 15, "unit": "mA"}
